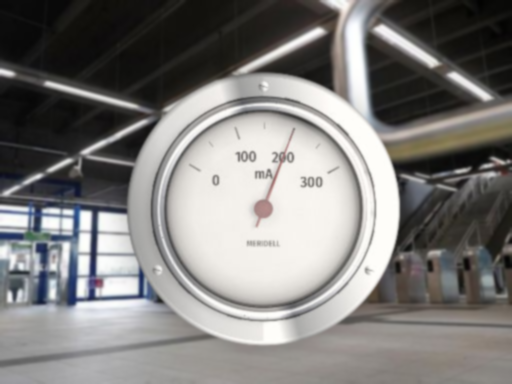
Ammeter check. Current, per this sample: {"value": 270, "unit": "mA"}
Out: {"value": 200, "unit": "mA"}
